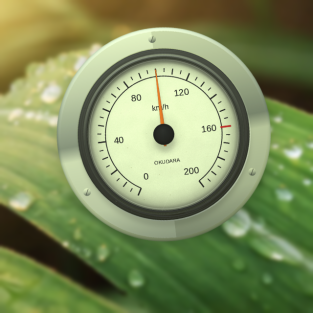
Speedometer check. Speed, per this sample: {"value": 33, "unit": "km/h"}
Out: {"value": 100, "unit": "km/h"}
